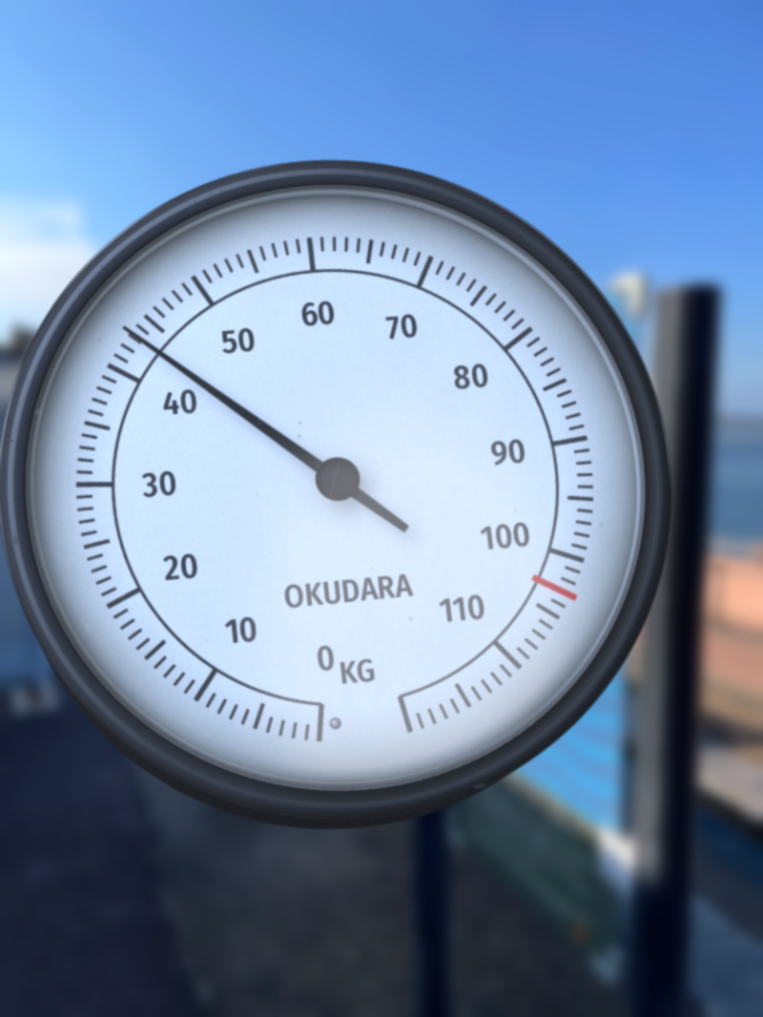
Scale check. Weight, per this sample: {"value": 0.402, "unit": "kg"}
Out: {"value": 43, "unit": "kg"}
